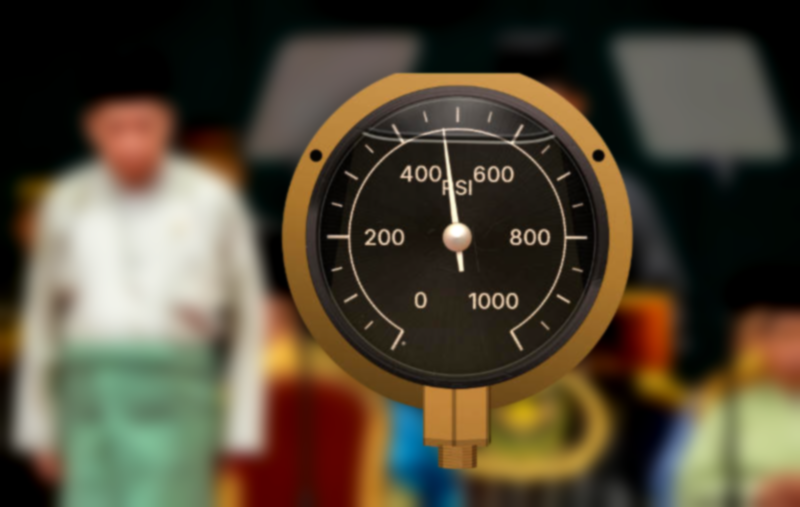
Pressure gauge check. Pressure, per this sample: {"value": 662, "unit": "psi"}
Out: {"value": 475, "unit": "psi"}
